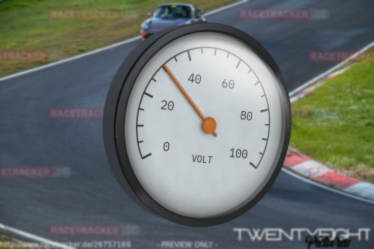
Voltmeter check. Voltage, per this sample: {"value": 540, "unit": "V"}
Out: {"value": 30, "unit": "V"}
